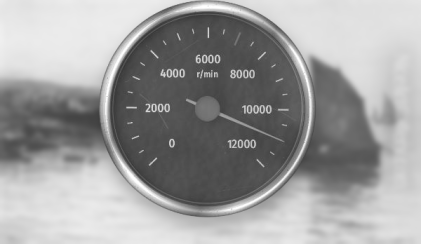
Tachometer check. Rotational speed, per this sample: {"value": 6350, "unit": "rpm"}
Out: {"value": 11000, "unit": "rpm"}
